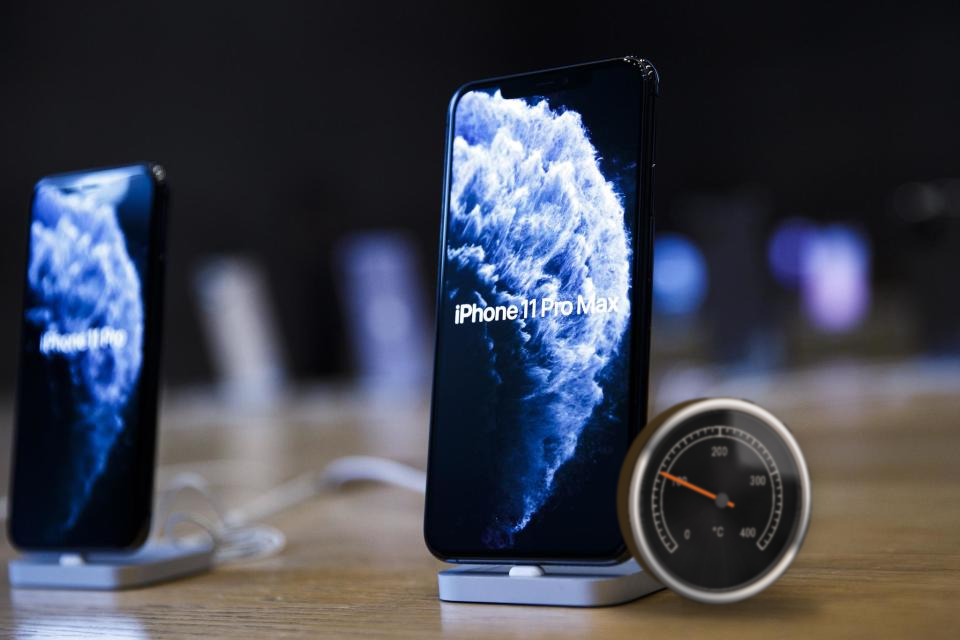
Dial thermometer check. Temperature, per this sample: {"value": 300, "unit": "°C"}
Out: {"value": 100, "unit": "°C"}
